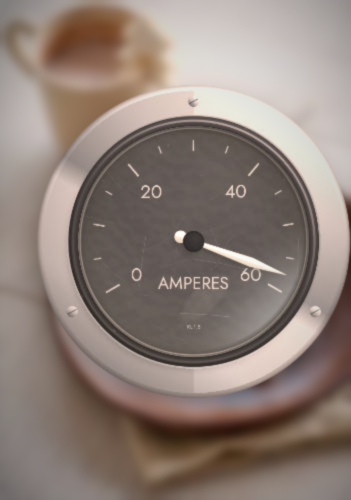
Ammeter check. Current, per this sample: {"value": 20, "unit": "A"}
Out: {"value": 57.5, "unit": "A"}
